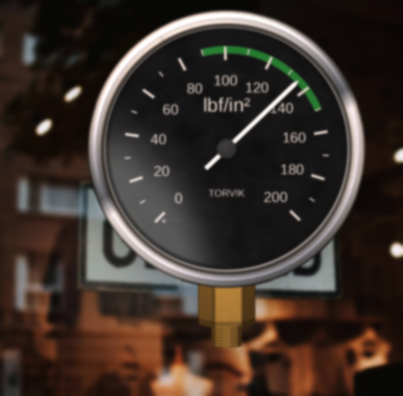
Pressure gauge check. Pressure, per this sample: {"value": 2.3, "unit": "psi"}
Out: {"value": 135, "unit": "psi"}
